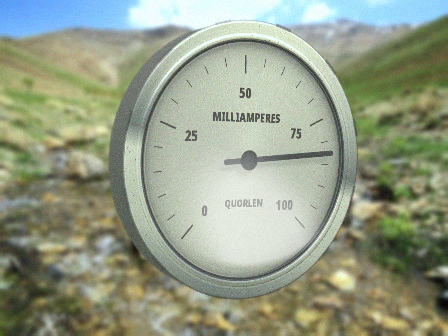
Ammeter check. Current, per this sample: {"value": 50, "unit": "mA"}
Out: {"value": 82.5, "unit": "mA"}
